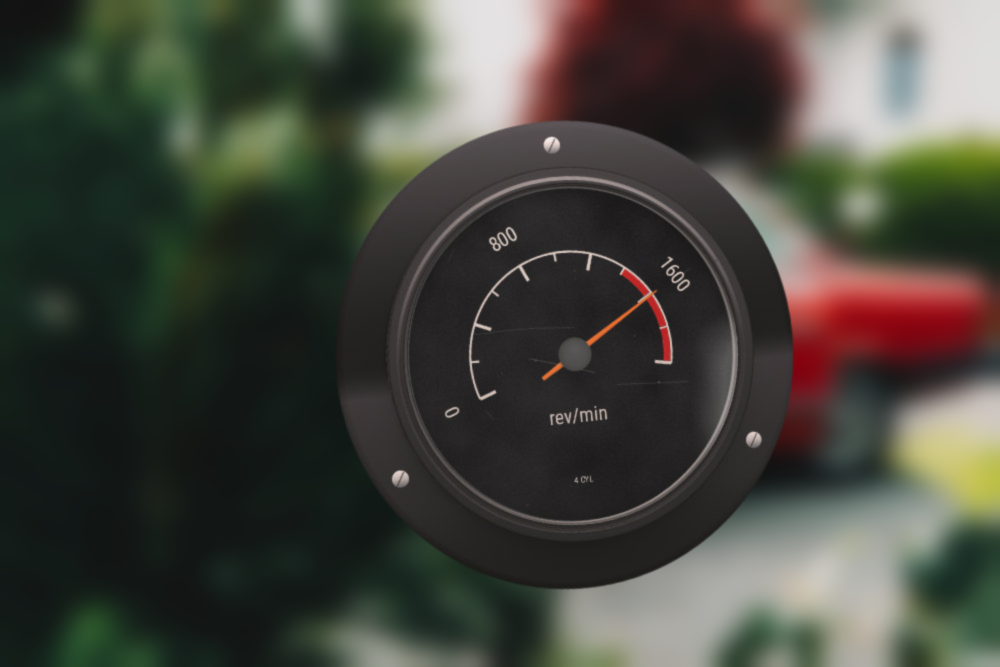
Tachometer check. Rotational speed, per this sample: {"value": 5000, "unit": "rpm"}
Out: {"value": 1600, "unit": "rpm"}
